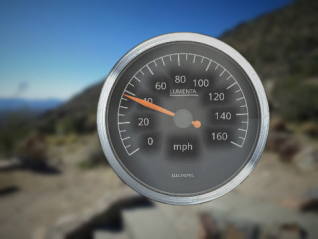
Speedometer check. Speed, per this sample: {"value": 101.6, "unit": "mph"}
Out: {"value": 37.5, "unit": "mph"}
